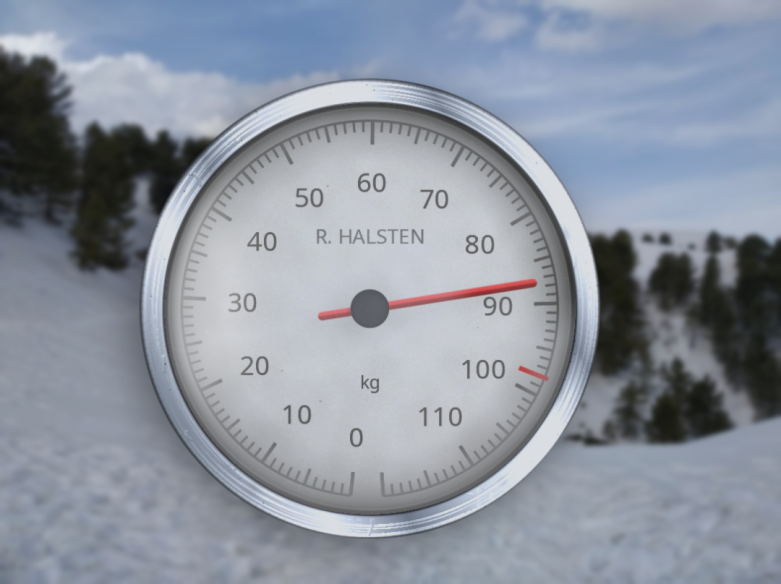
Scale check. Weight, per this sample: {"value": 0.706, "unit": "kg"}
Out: {"value": 87.5, "unit": "kg"}
